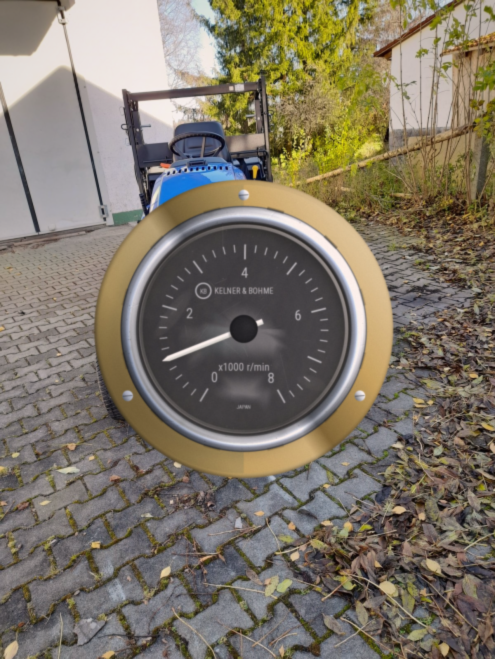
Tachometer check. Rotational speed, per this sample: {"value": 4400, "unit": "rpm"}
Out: {"value": 1000, "unit": "rpm"}
